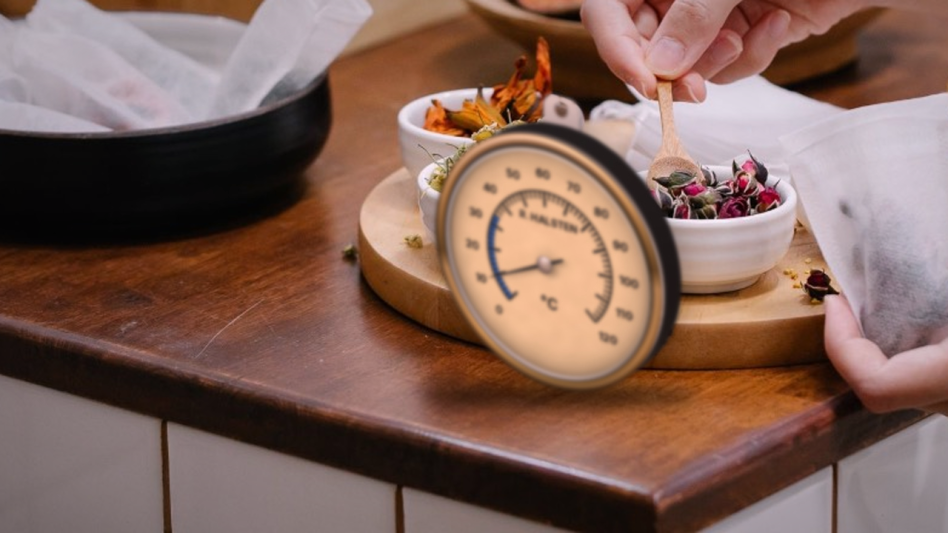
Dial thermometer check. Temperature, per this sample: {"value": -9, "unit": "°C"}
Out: {"value": 10, "unit": "°C"}
